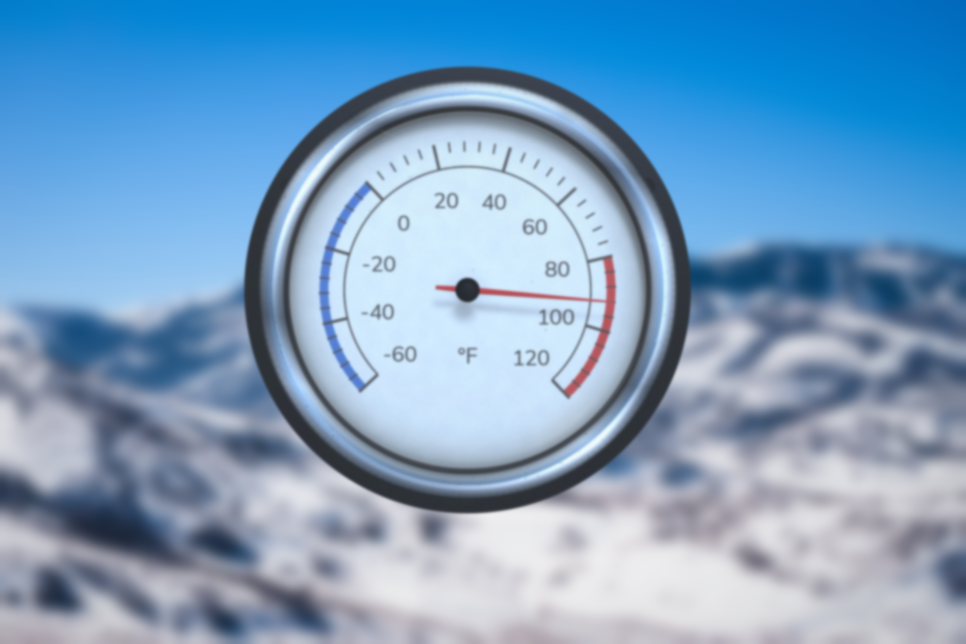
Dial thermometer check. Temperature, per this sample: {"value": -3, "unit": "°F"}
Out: {"value": 92, "unit": "°F"}
